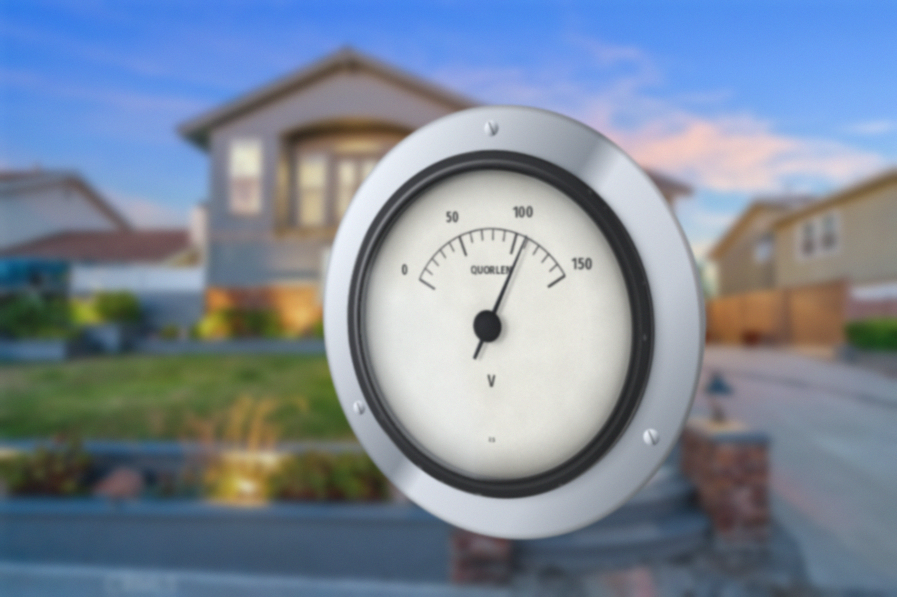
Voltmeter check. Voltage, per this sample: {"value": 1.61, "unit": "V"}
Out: {"value": 110, "unit": "V"}
